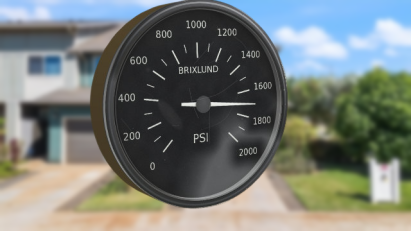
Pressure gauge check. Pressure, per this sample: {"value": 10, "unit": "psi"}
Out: {"value": 1700, "unit": "psi"}
